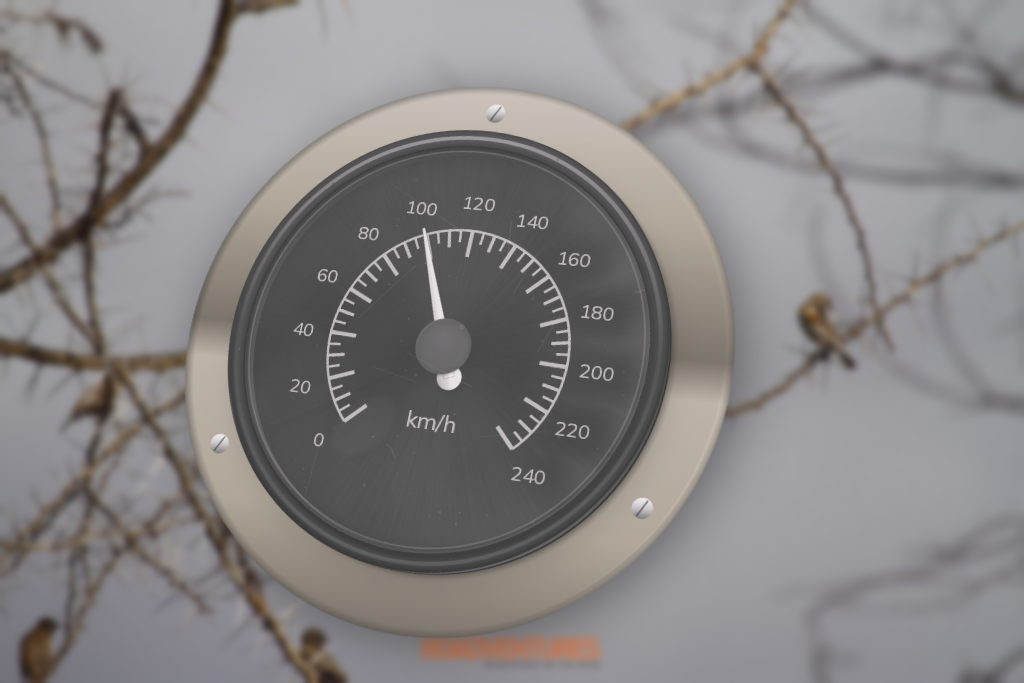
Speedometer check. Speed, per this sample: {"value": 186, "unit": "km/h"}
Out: {"value": 100, "unit": "km/h"}
